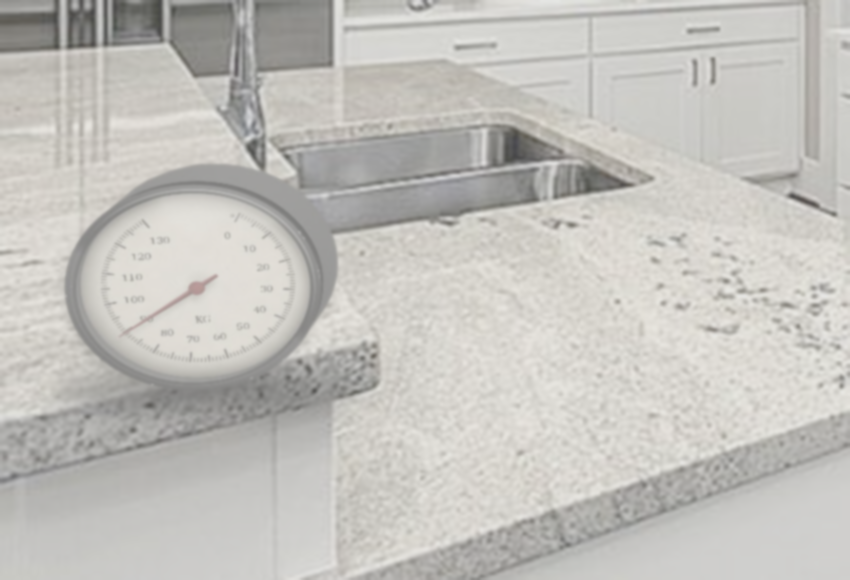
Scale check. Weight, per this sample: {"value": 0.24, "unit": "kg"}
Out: {"value": 90, "unit": "kg"}
